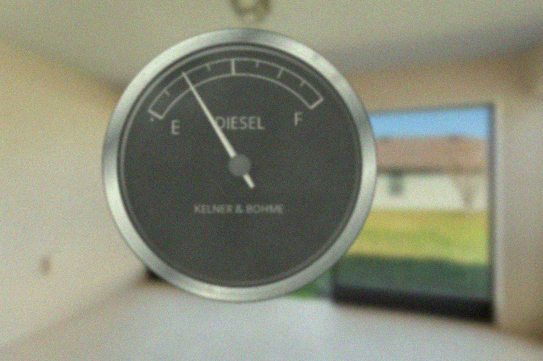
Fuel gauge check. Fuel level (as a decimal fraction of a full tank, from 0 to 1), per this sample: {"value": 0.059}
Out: {"value": 0.25}
